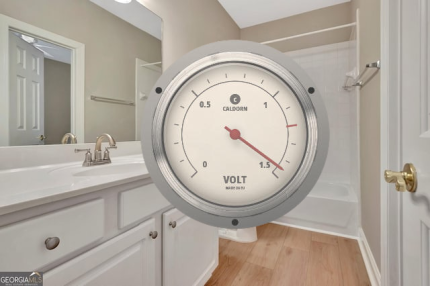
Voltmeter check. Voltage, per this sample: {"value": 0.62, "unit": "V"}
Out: {"value": 1.45, "unit": "V"}
